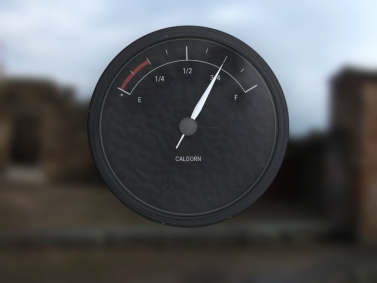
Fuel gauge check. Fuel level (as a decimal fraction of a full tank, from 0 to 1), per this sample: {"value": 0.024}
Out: {"value": 0.75}
